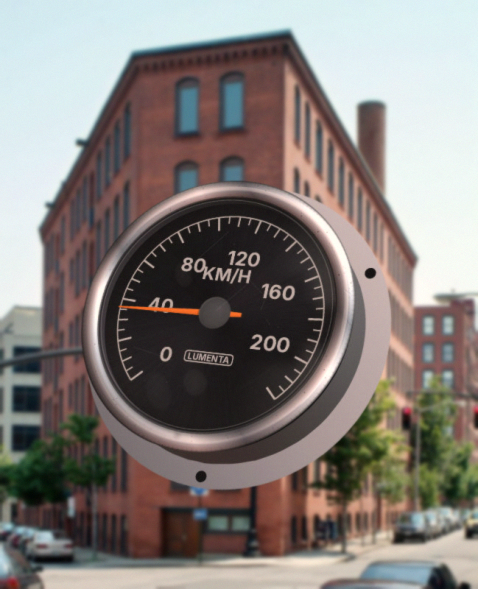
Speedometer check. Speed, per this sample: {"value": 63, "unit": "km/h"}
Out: {"value": 35, "unit": "km/h"}
